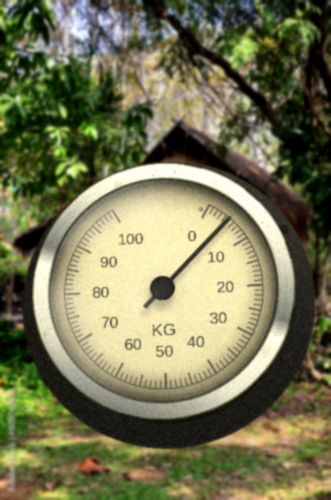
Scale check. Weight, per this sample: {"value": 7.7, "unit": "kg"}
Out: {"value": 5, "unit": "kg"}
